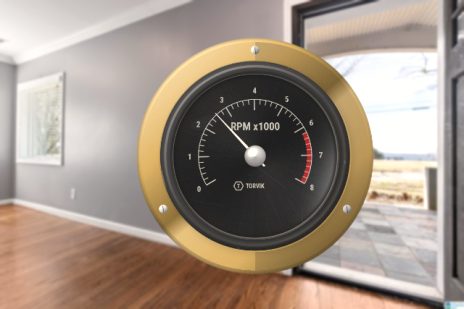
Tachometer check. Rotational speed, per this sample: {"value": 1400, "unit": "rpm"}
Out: {"value": 2600, "unit": "rpm"}
